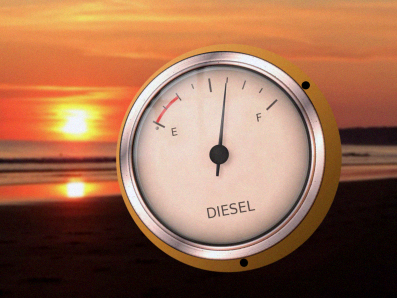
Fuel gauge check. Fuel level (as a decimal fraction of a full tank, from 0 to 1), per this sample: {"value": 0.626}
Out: {"value": 0.625}
